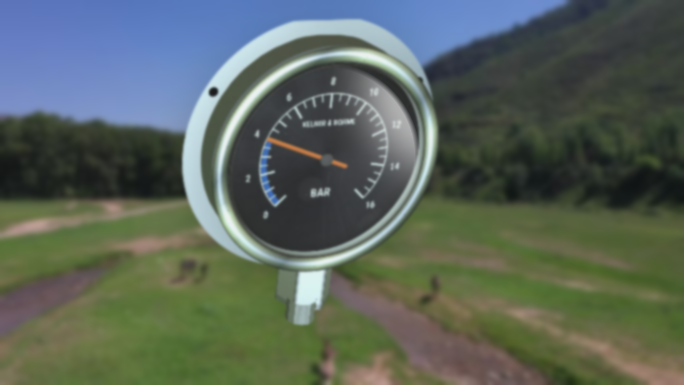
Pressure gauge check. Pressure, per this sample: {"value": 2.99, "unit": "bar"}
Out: {"value": 4, "unit": "bar"}
